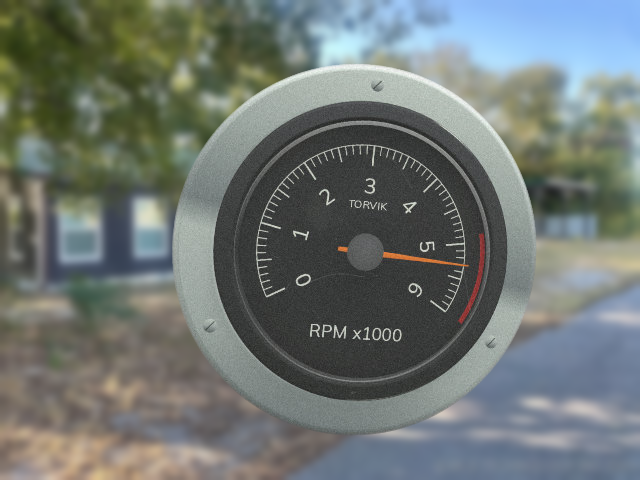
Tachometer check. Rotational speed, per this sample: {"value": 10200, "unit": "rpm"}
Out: {"value": 5300, "unit": "rpm"}
